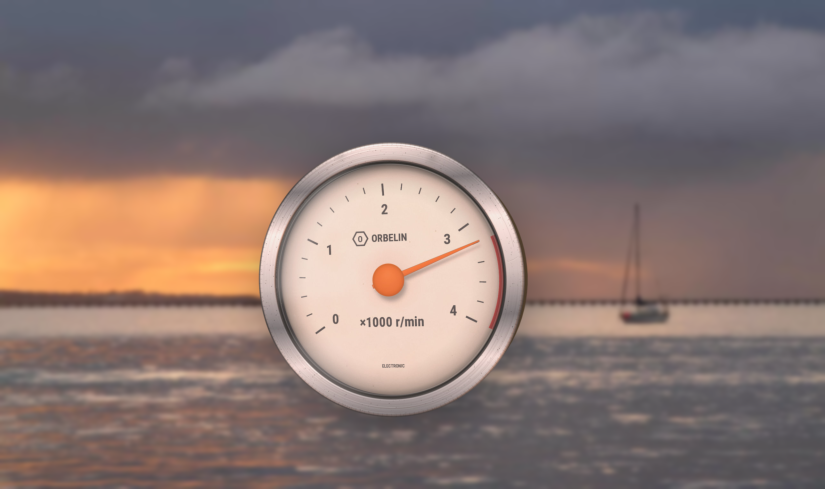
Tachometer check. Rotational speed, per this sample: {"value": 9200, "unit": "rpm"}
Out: {"value": 3200, "unit": "rpm"}
